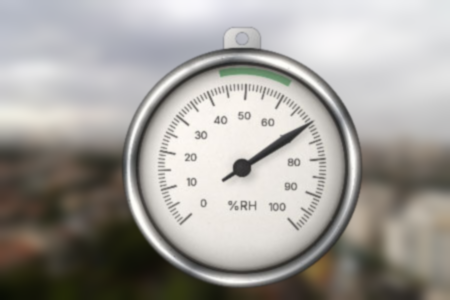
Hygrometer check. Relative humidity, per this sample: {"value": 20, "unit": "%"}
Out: {"value": 70, "unit": "%"}
